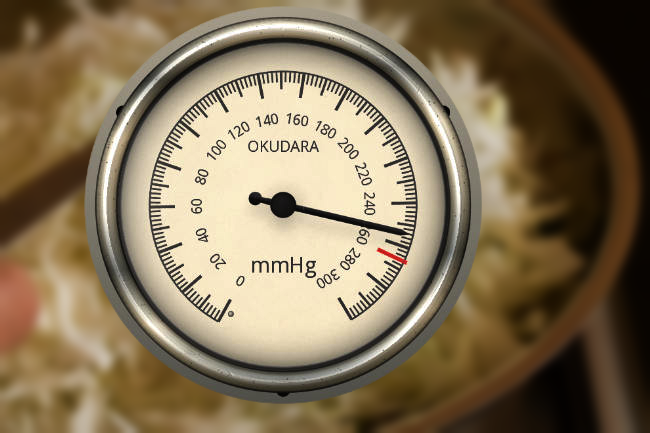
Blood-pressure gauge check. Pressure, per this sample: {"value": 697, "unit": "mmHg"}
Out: {"value": 254, "unit": "mmHg"}
